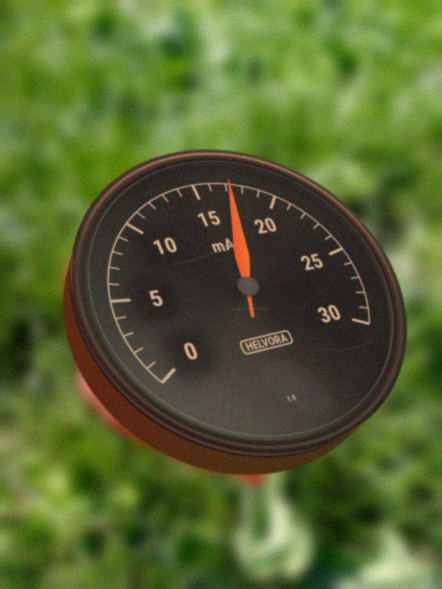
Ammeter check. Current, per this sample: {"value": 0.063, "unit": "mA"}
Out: {"value": 17, "unit": "mA"}
